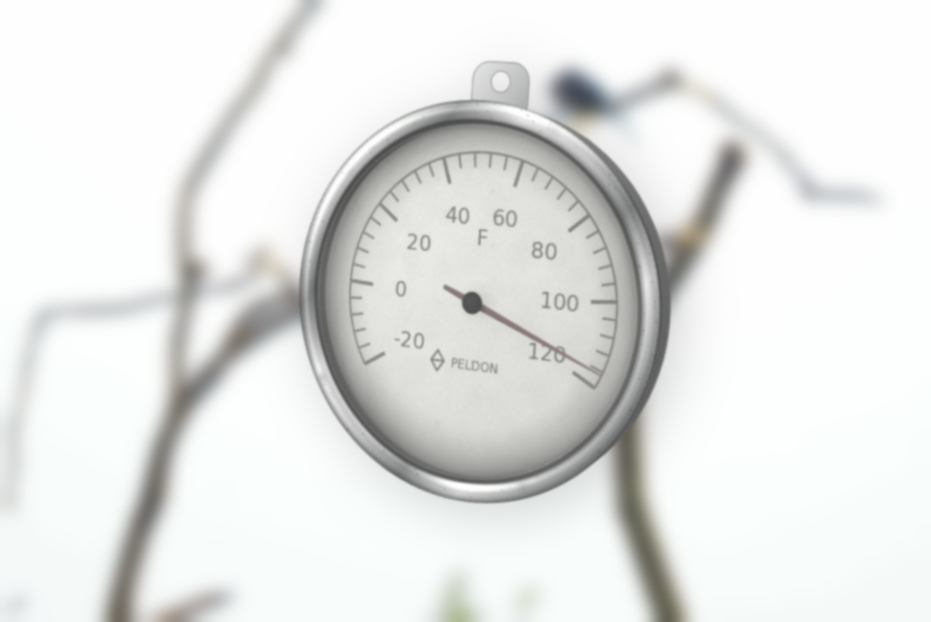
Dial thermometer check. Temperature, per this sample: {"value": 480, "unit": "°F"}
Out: {"value": 116, "unit": "°F"}
